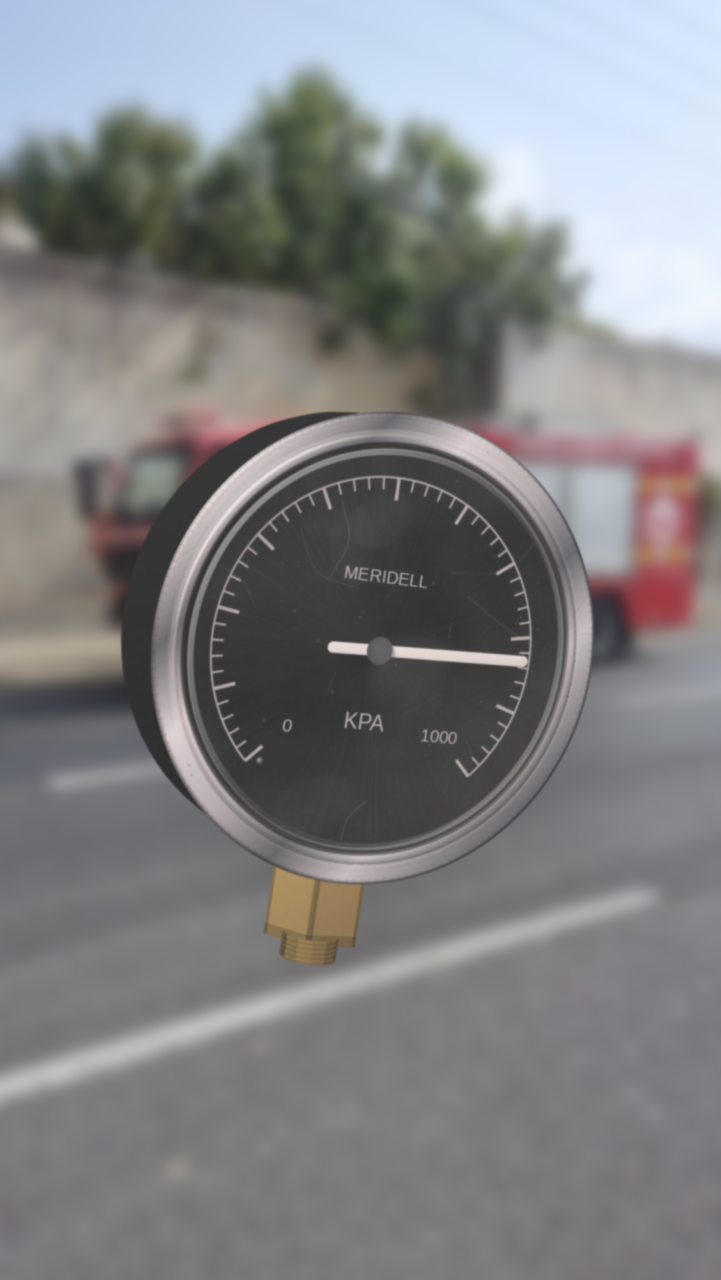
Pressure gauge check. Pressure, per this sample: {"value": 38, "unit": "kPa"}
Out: {"value": 830, "unit": "kPa"}
